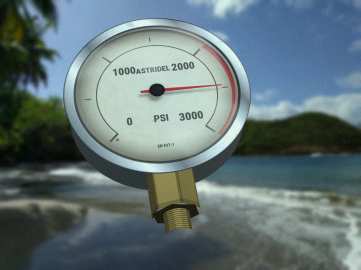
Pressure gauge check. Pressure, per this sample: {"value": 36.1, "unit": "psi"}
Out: {"value": 2500, "unit": "psi"}
